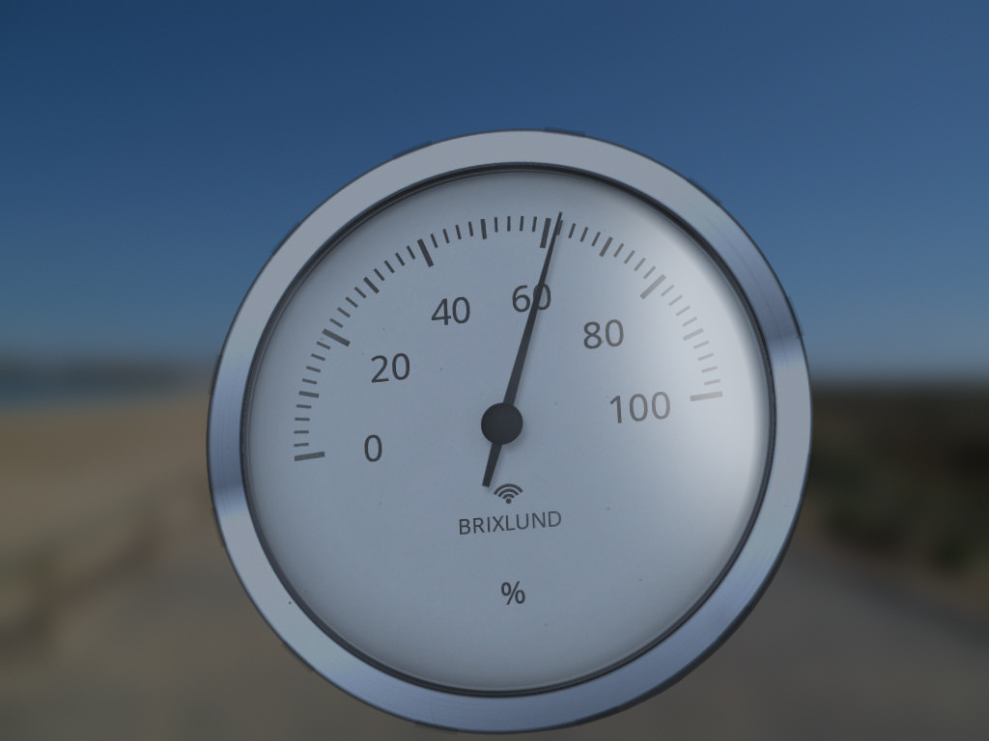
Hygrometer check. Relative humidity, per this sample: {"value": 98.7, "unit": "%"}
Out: {"value": 62, "unit": "%"}
